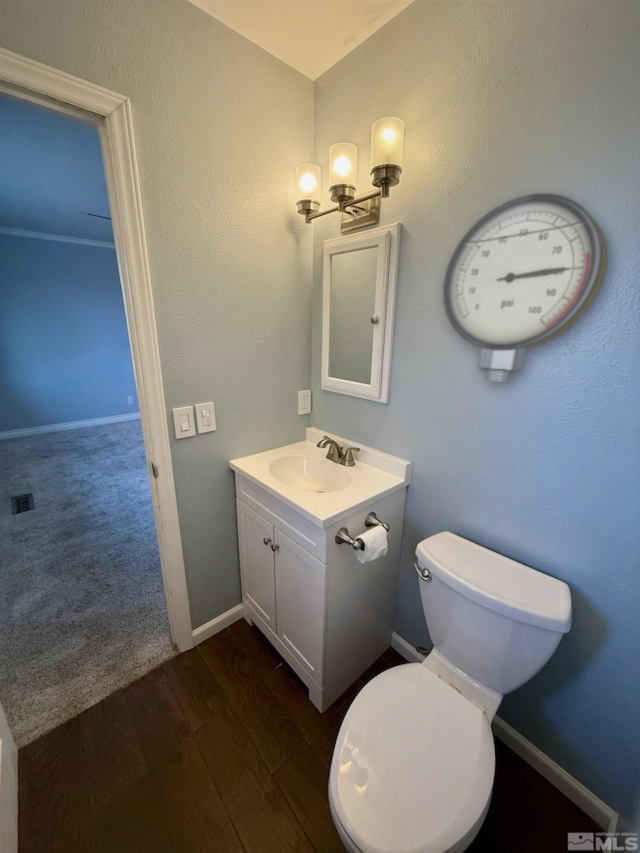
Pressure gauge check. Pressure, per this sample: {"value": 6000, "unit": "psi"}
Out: {"value": 80, "unit": "psi"}
